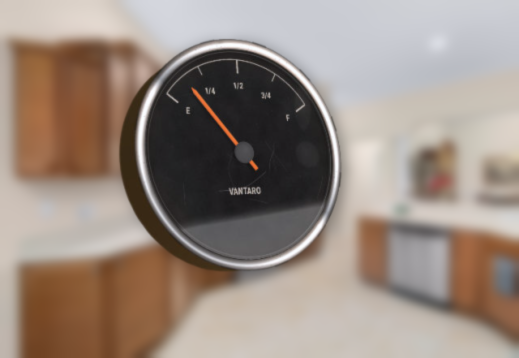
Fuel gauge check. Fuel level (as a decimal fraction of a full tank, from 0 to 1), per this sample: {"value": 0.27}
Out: {"value": 0.125}
